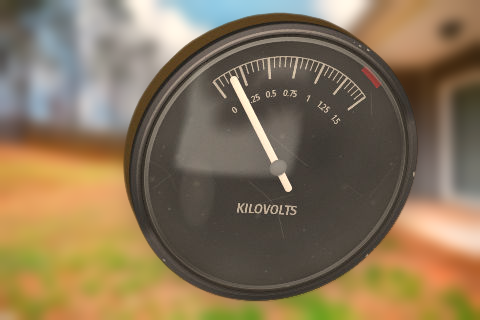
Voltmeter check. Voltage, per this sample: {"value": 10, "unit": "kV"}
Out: {"value": 0.15, "unit": "kV"}
